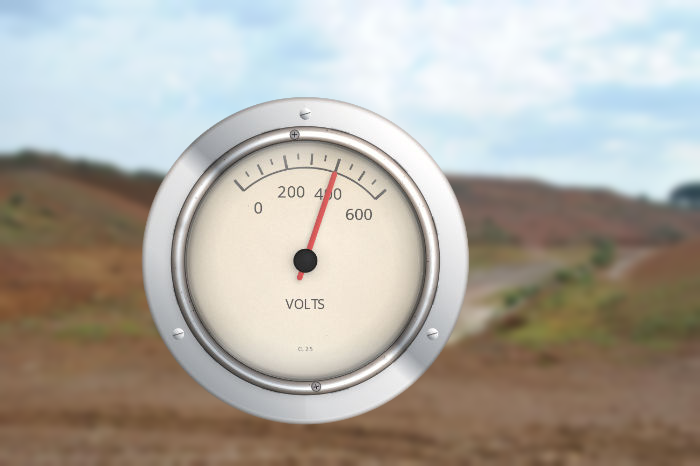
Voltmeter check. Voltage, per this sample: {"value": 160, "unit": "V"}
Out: {"value": 400, "unit": "V"}
